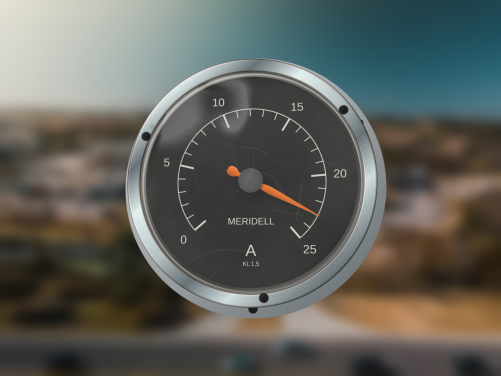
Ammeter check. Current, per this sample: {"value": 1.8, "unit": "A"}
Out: {"value": 23, "unit": "A"}
